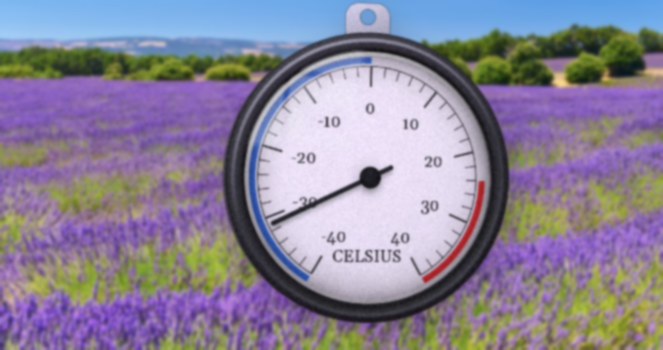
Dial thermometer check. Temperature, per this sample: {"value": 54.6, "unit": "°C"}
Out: {"value": -31, "unit": "°C"}
